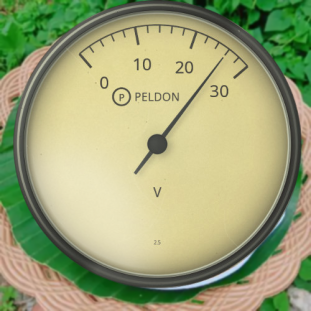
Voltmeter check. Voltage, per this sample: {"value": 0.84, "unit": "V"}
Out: {"value": 26, "unit": "V"}
